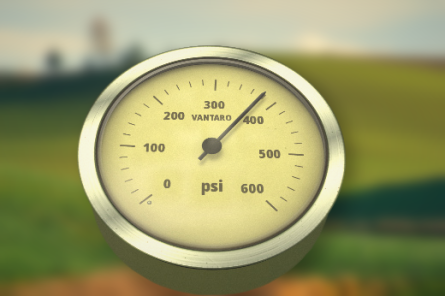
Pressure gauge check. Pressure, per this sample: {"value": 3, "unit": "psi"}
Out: {"value": 380, "unit": "psi"}
